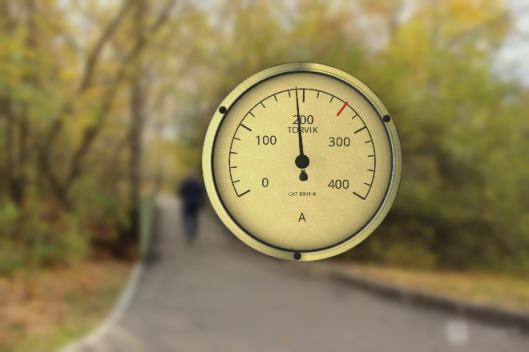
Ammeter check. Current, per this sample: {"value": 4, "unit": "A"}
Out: {"value": 190, "unit": "A"}
